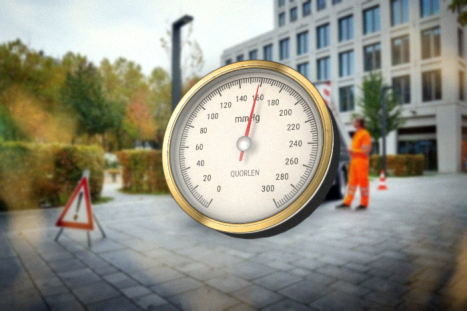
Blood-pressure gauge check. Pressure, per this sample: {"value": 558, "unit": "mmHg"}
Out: {"value": 160, "unit": "mmHg"}
